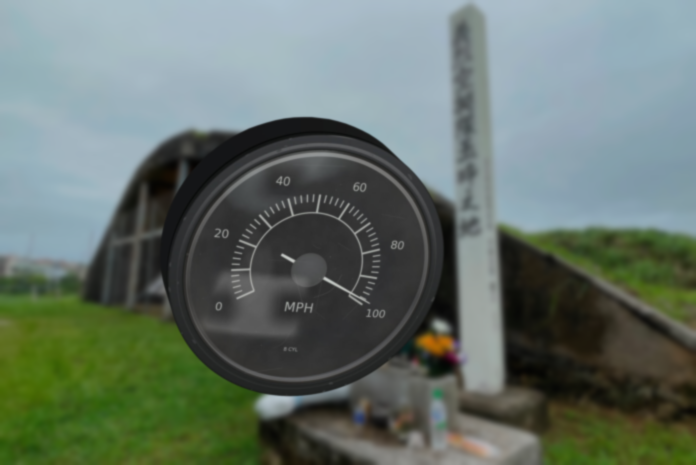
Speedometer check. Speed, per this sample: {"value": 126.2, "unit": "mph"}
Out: {"value": 98, "unit": "mph"}
